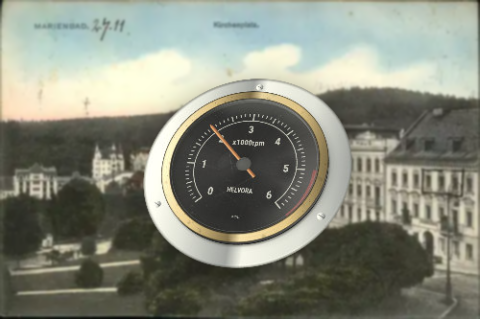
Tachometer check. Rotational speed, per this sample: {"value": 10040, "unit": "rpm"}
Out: {"value": 2000, "unit": "rpm"}
